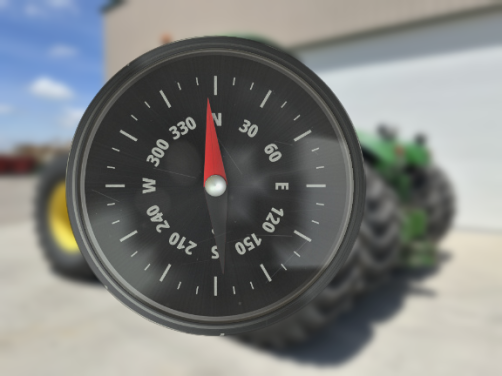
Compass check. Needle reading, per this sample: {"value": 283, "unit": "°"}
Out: {"value": 355, "unit": "°"}
